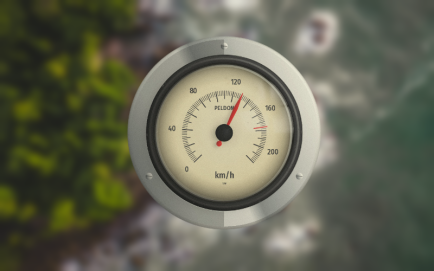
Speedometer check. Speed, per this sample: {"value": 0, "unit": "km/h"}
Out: {"value": 130, "unit": "km/h"}
